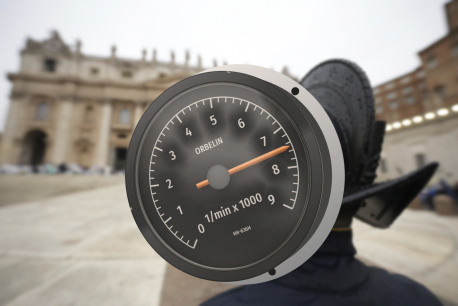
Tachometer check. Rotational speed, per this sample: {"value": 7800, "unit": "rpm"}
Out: {"value": 7500, "unit": "rpm"}
